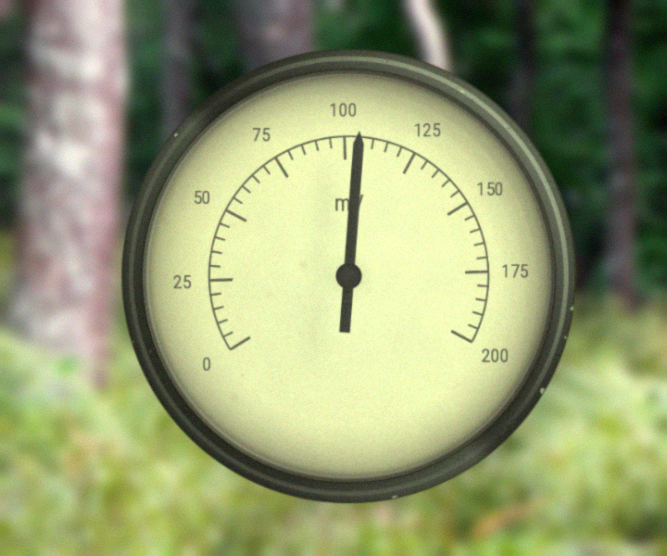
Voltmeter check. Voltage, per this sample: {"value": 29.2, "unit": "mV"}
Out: {"value": 105, "unit": "mV"}
